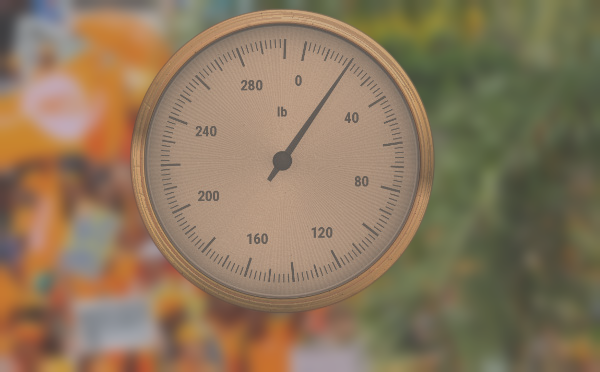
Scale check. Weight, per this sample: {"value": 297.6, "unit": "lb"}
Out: {"value": 20, "unit": "lb"}
